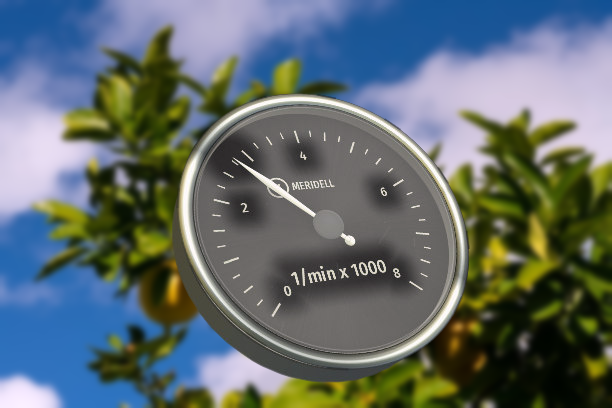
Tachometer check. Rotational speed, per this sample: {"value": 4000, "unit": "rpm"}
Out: {"value": 2750, "unit": "rpm"}
